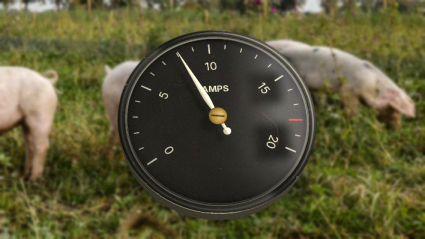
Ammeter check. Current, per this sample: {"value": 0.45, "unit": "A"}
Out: {"value": 8, "unit": "A"}
